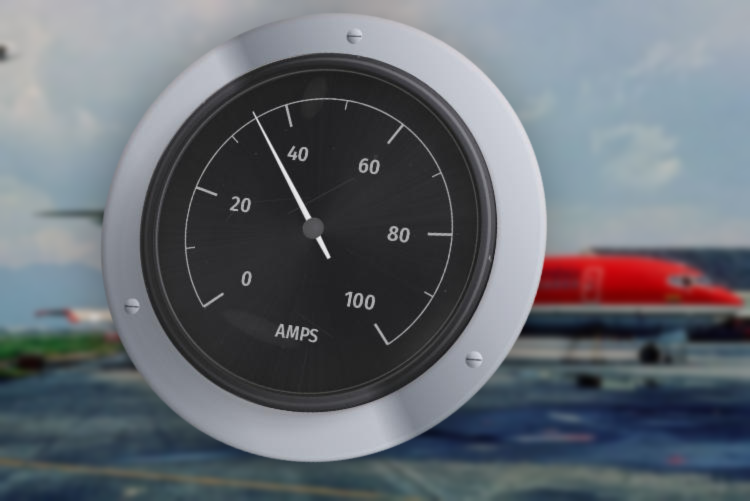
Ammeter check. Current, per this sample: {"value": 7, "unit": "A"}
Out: {"value": 35, "unit": "A"}
